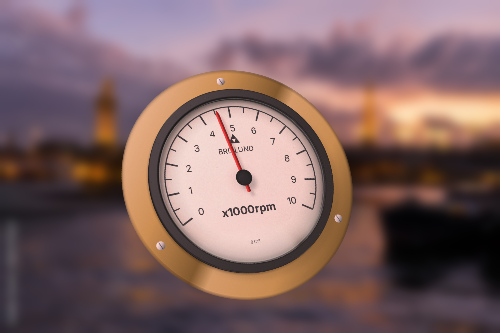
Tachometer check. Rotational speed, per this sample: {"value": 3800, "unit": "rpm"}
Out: {"value": 4500, "unit": "rpm"}
